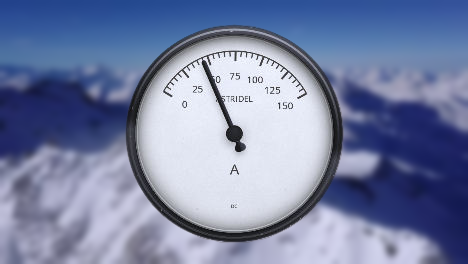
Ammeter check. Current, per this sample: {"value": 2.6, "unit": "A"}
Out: {"value": 45, "unit": "A"}
